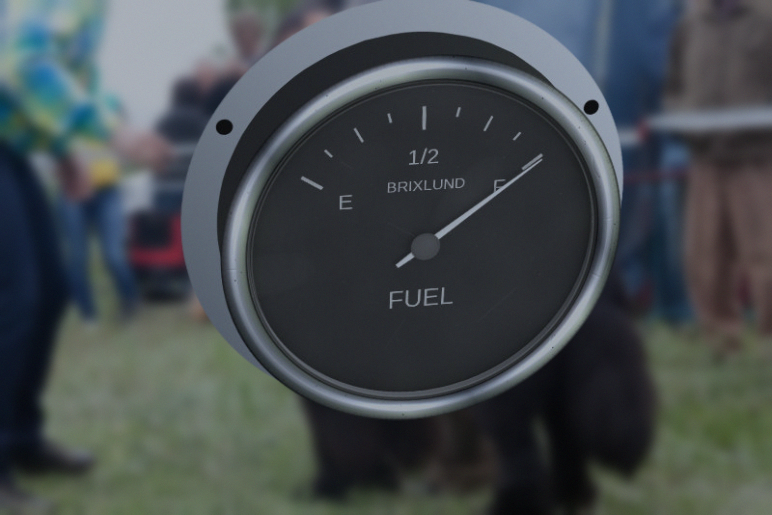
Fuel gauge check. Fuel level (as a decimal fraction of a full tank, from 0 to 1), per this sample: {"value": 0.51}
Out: {"value": 1}
